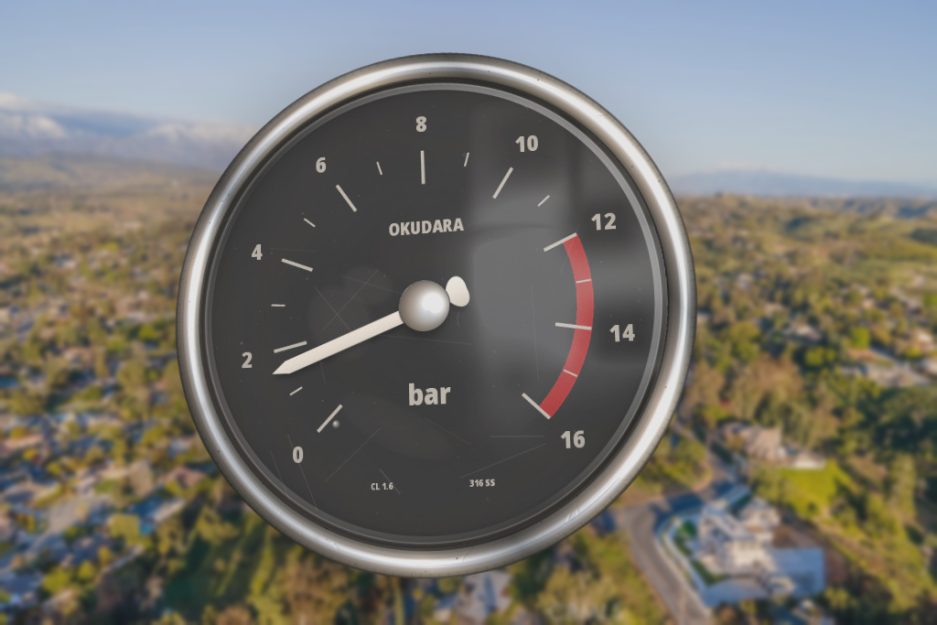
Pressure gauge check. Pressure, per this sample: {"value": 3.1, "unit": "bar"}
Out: {"value": 1.5, "unit": "bar"}
